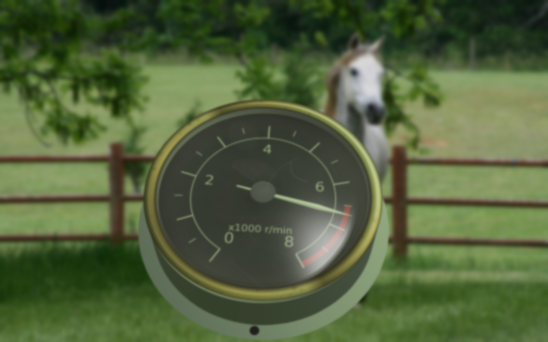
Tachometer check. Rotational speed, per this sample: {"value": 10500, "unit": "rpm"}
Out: {"value": 6750, "unit": "rpm"}
